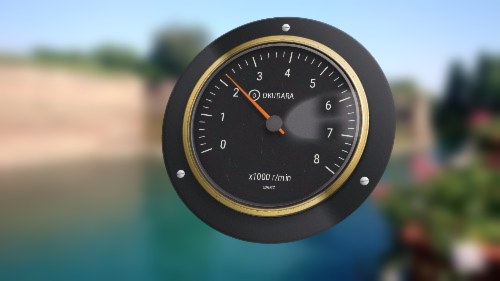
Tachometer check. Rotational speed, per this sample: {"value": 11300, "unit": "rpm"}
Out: {"value": 2200, "unit": "rpm"}
